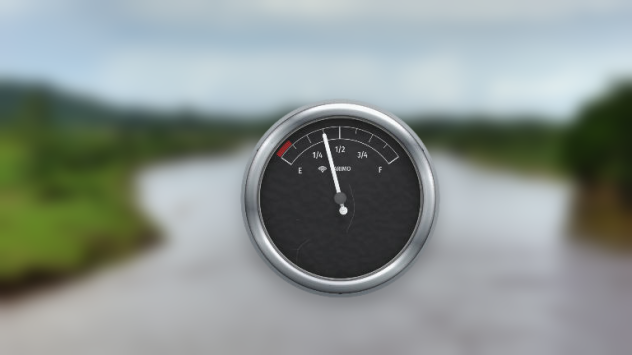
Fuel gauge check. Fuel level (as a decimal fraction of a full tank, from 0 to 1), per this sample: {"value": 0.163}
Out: {"value": 0.375}
